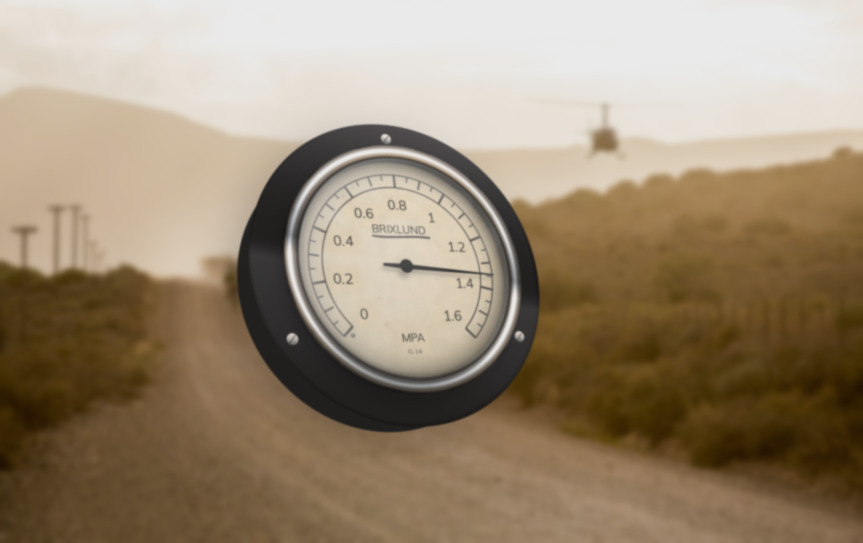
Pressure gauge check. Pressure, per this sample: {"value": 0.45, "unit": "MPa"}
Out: {"value": 1.35, "unit": "MPa"}
